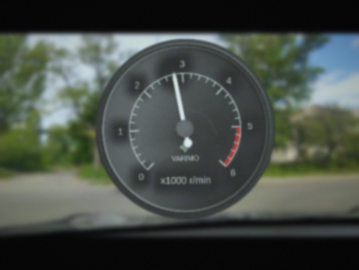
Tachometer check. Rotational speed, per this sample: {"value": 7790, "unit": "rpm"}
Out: {"value": 2800, "unit": "rpm"}
